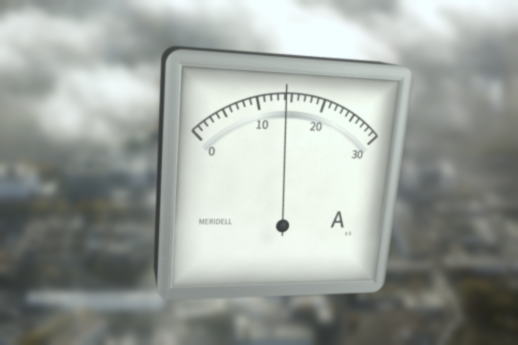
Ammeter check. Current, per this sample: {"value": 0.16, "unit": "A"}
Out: {"value": 14, "unit": "A"}
